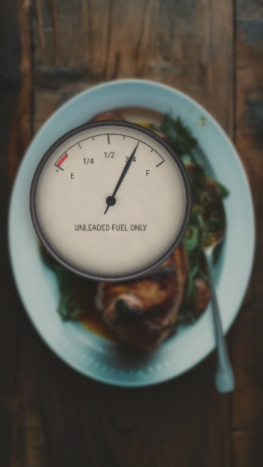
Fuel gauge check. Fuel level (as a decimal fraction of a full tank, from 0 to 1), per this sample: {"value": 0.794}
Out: {"value": 0.75}
